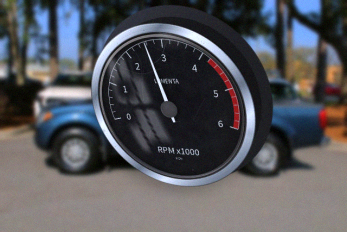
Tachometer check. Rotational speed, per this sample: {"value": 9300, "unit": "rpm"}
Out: {"value": 2600, "unit": "rpm"}
